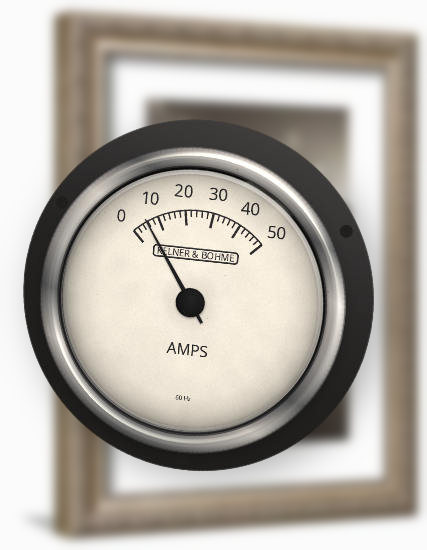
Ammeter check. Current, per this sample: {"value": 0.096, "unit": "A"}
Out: {"value": 6, "unit": "A"}
